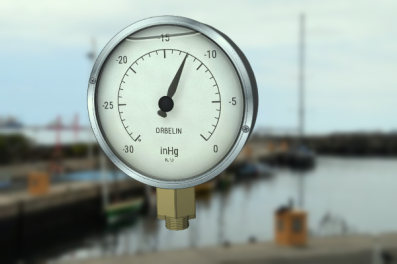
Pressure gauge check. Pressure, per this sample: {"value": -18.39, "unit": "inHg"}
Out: {"value": -12, "unit": "inHg"}
